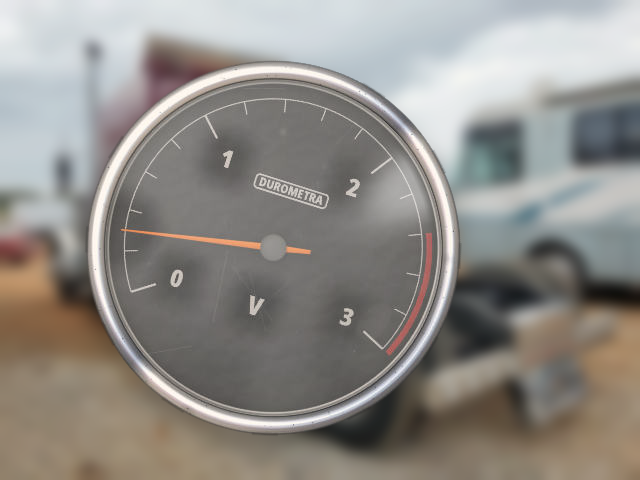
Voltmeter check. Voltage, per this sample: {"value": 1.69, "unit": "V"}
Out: {"value": 0.3, "unit": "V"}
